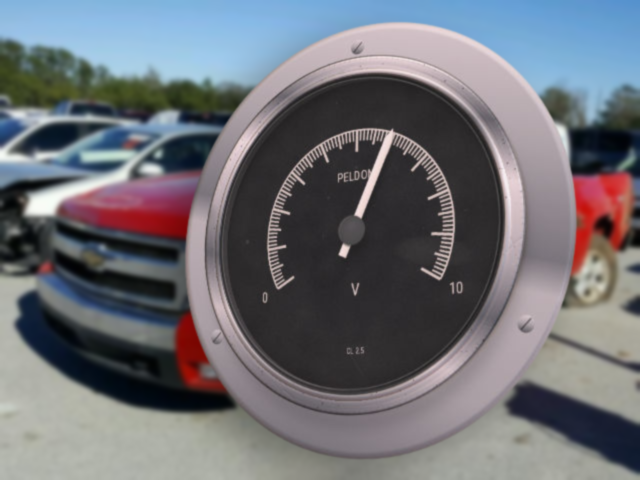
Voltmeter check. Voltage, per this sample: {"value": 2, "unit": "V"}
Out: {"value": 6, "unit": "V"}
